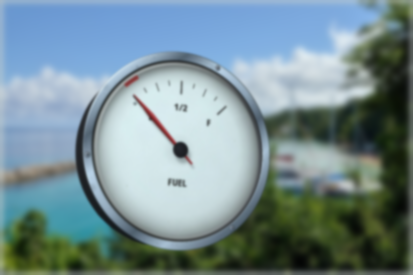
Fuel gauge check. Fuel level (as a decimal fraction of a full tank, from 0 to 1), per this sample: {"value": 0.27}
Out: {"value": 0}
